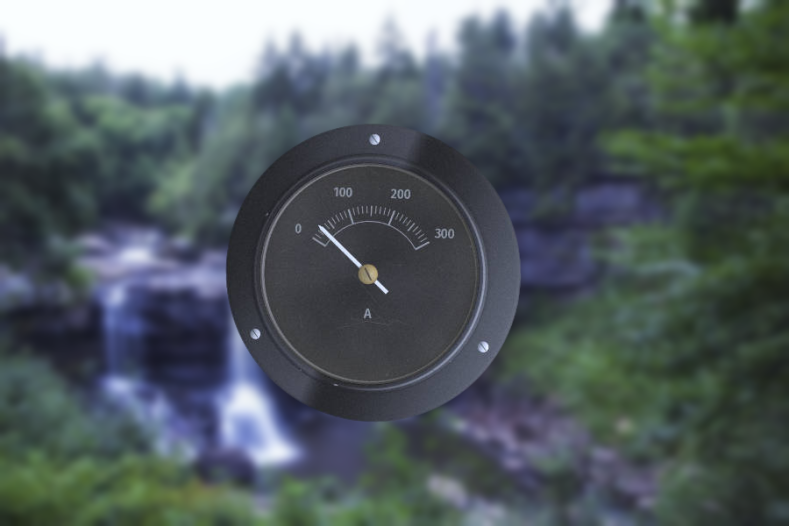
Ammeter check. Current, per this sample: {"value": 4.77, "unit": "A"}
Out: {"value": 30, "unit": "A"}
